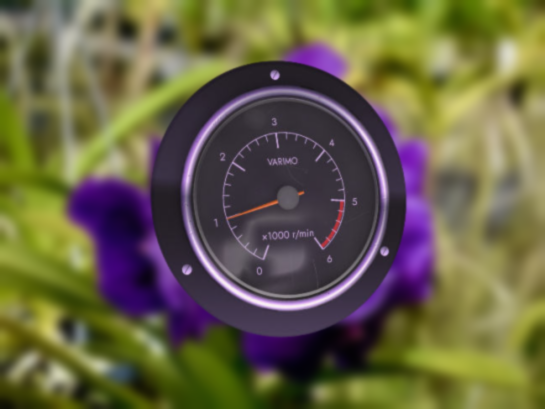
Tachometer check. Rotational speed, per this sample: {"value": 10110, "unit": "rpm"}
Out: {"value": 1000, "unit": "rpm"}
